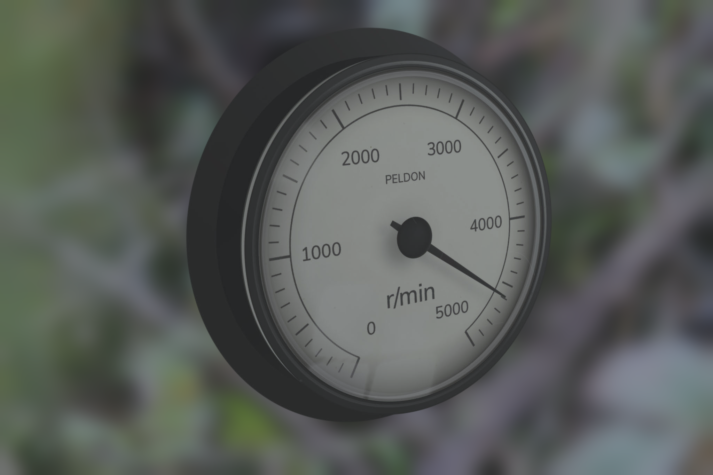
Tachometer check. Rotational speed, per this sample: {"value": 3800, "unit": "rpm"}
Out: {"value": 4600, "unit": "rpm"}
